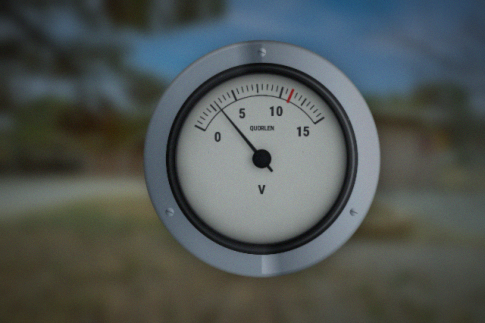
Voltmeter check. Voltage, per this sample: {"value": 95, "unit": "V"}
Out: {"value": 3, "unit": "V"}
